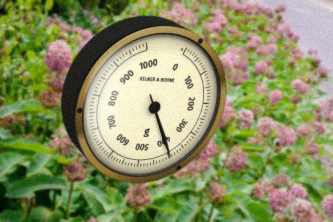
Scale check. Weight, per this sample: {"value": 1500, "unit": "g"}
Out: {"value": 400, "unit": "g"}
